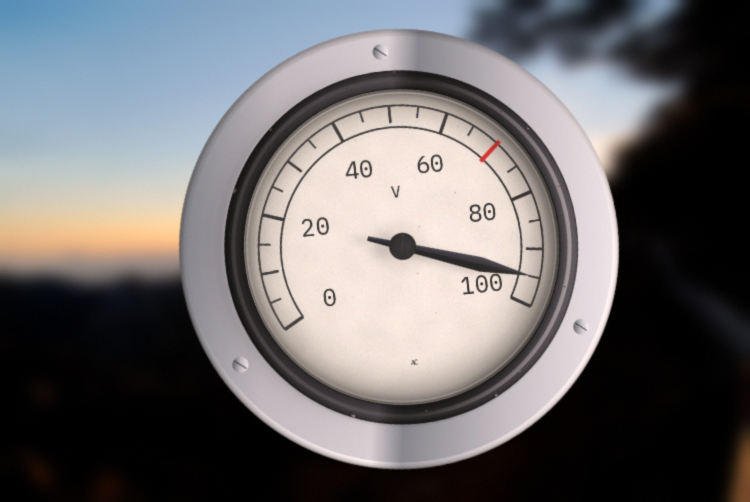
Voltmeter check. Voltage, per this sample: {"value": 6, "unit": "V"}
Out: {"value": 95, "unit": "V"}
